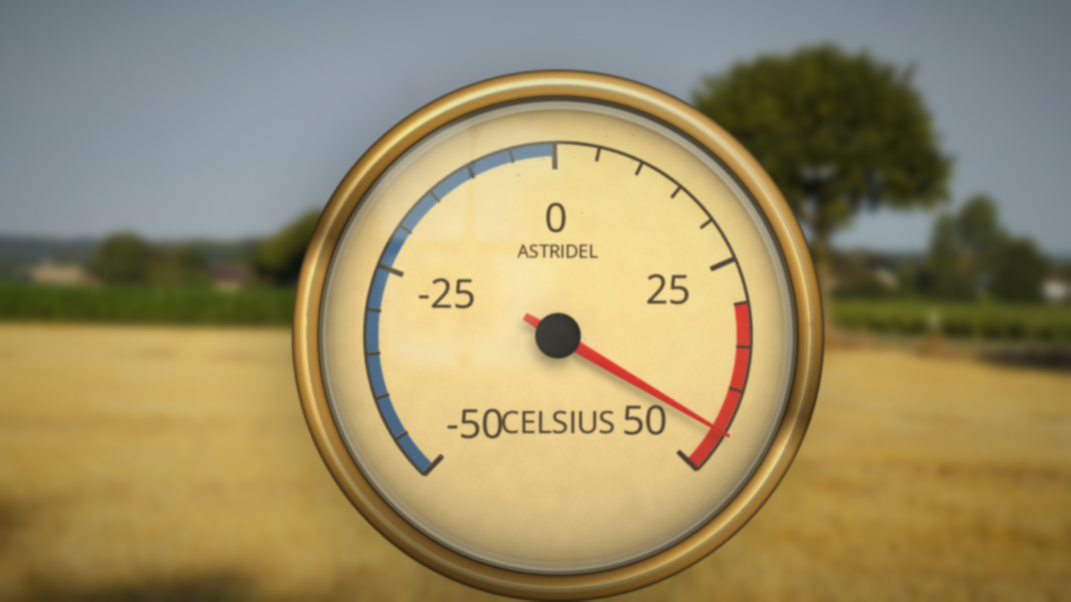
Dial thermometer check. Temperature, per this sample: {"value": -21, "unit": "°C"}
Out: {"value": 45, "unit": "°C"}
